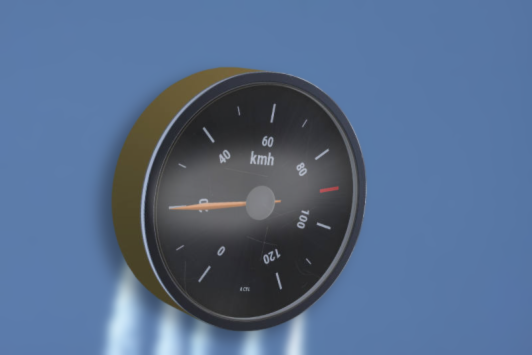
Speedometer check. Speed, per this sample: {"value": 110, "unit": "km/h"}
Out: {"value": 20, "unit": "km/h"}
